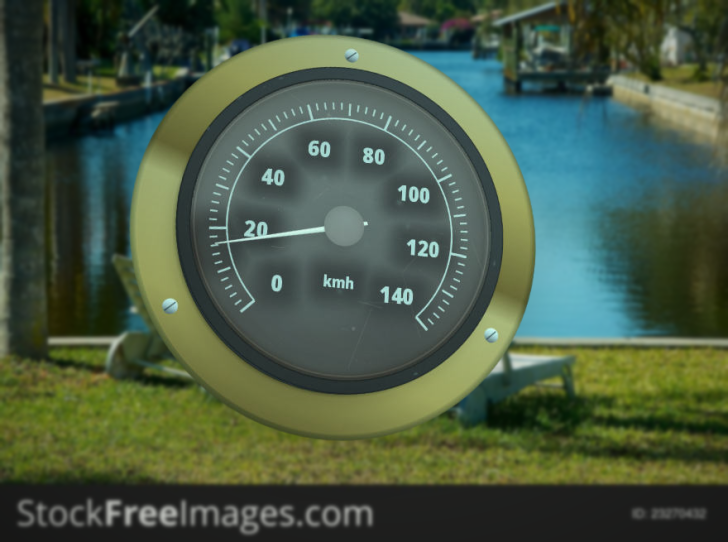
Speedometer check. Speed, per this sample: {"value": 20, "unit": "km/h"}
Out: {"value": 16, "unit": "km/h"}
